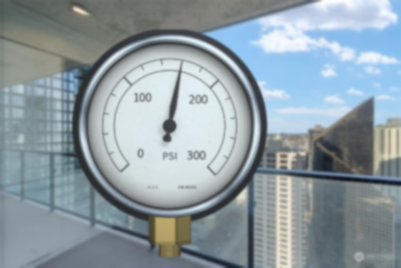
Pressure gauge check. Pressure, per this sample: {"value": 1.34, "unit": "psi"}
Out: {"value": 160, "unit": "psi"}
